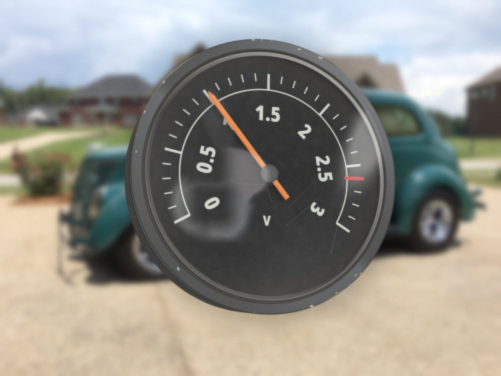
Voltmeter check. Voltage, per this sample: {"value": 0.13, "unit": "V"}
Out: {"value": 1, "unit": "V"}
